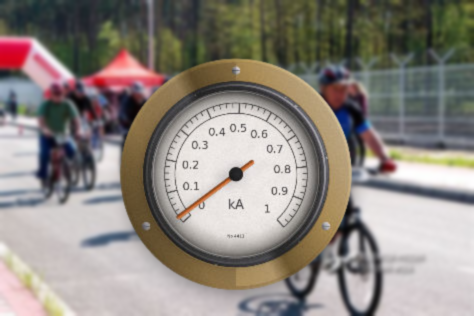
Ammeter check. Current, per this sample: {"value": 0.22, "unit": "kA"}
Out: {"value": 0.02, "unit": "kA"}
